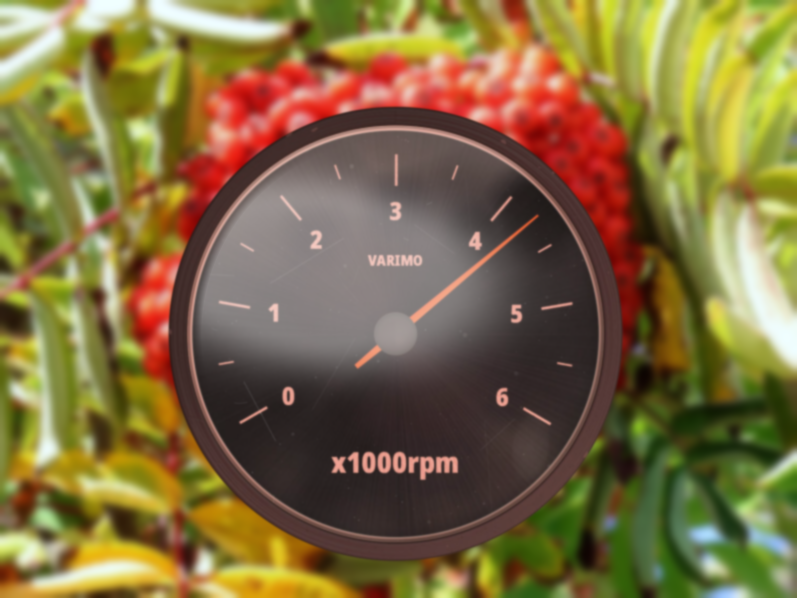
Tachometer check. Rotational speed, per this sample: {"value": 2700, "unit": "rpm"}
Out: {"value": 4250, "unit": "rpm"}
